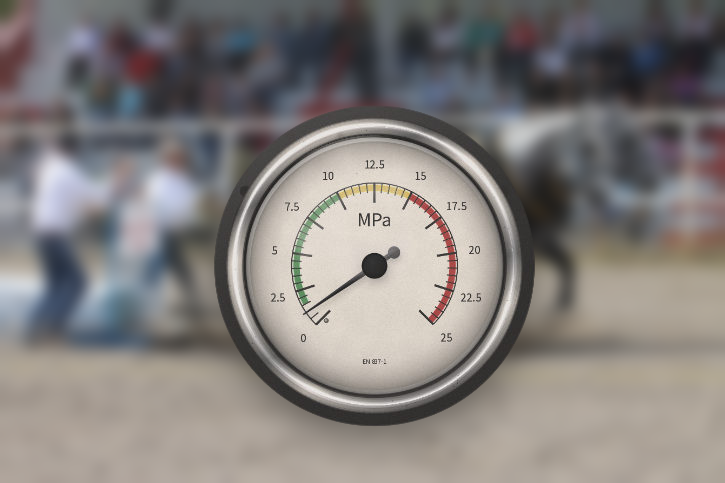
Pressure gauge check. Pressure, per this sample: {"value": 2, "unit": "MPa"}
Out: {"value": 1, "unit": "MPa"}
